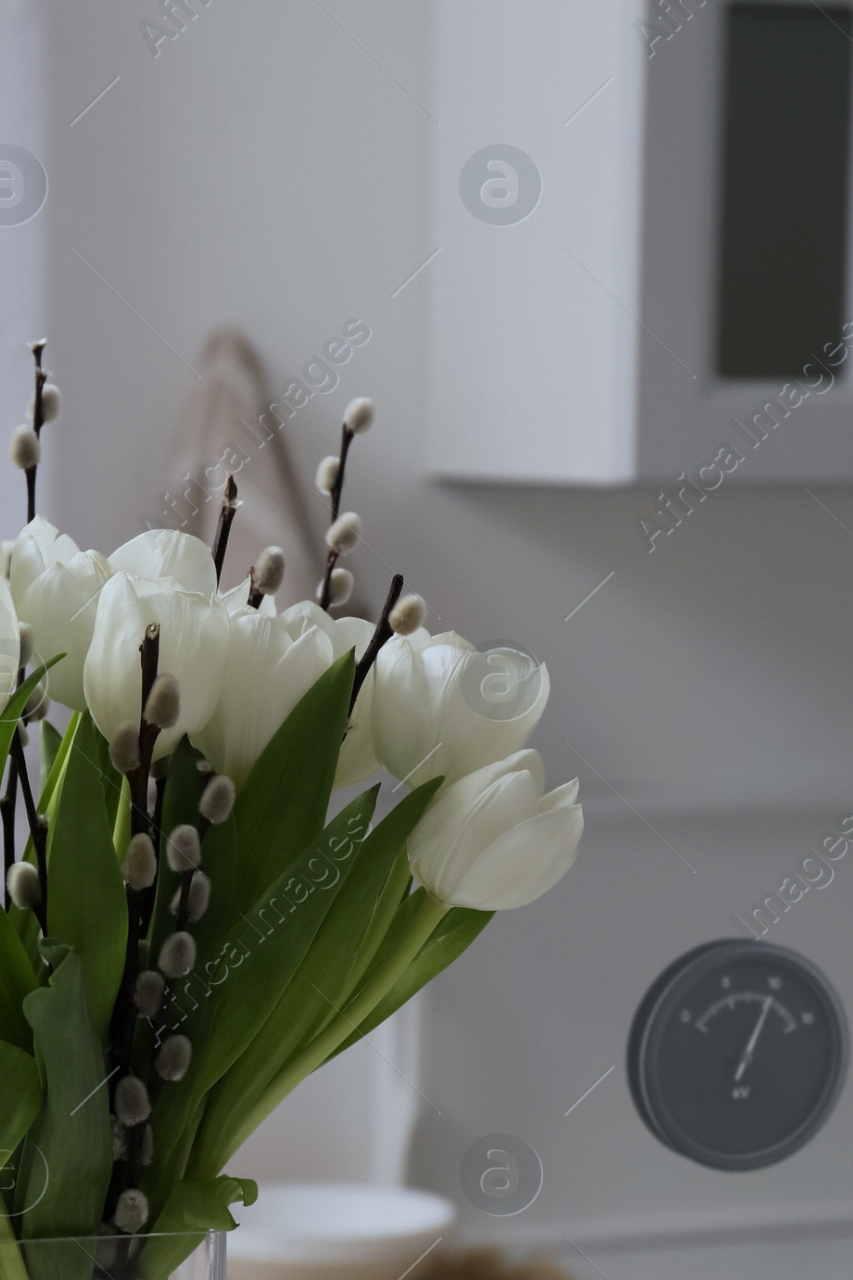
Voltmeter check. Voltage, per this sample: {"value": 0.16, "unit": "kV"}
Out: {"value": 10, "unit": "kV"}
